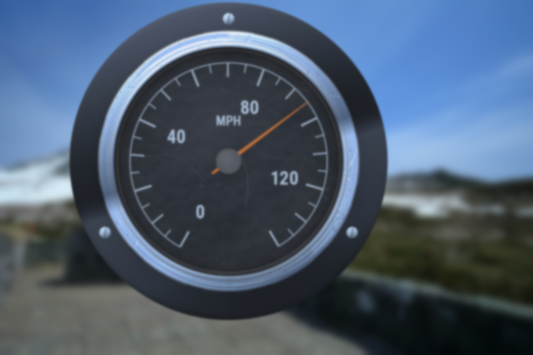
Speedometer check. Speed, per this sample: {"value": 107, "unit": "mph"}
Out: {"value": 95, "unit": "mph"}
